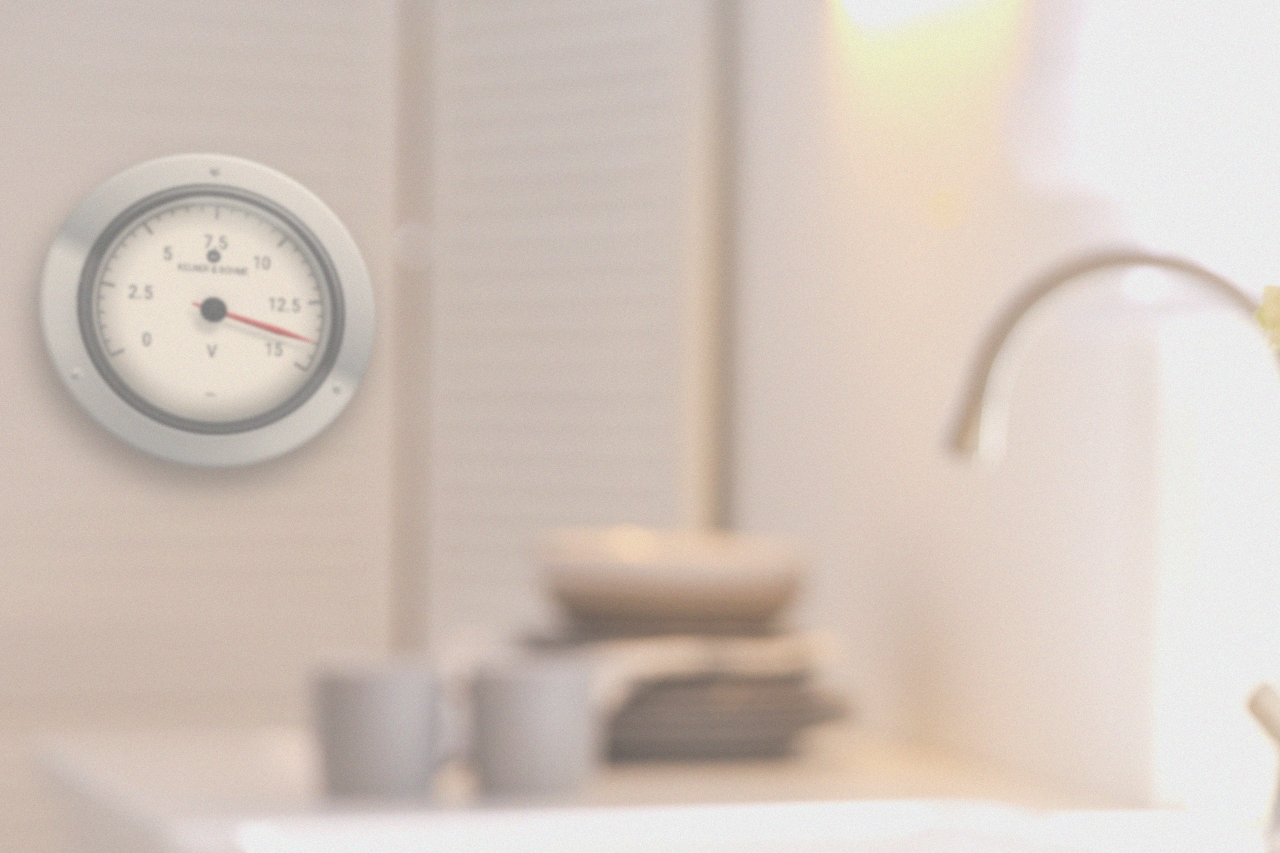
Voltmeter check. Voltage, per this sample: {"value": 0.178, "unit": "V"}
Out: {"value": 14, "unit": "V"}
